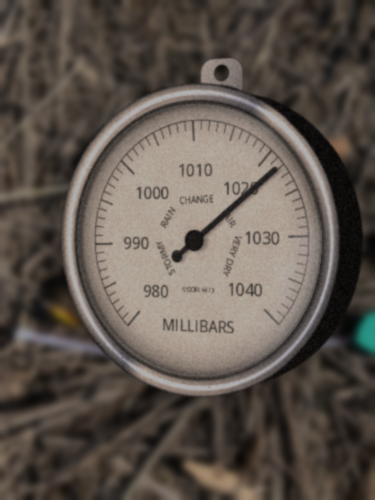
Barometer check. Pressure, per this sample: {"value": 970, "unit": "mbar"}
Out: {"value": 1022, "unit": "mbar"}
